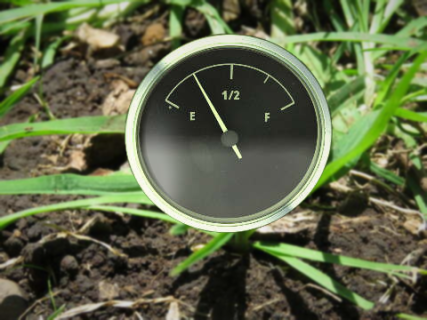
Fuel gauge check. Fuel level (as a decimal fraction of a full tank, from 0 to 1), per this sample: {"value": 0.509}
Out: {"value": 0.25}
